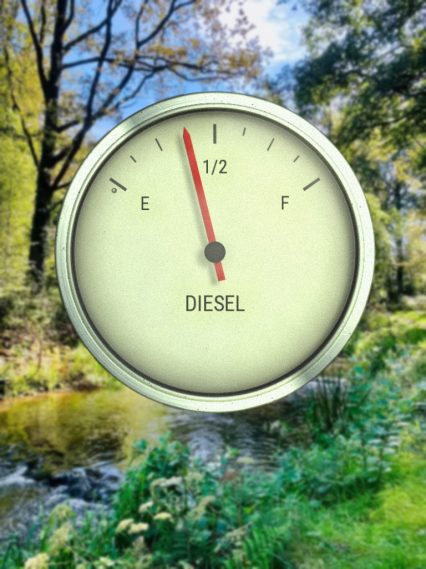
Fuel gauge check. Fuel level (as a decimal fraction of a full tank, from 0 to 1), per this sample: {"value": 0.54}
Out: {"value": 0.375}
